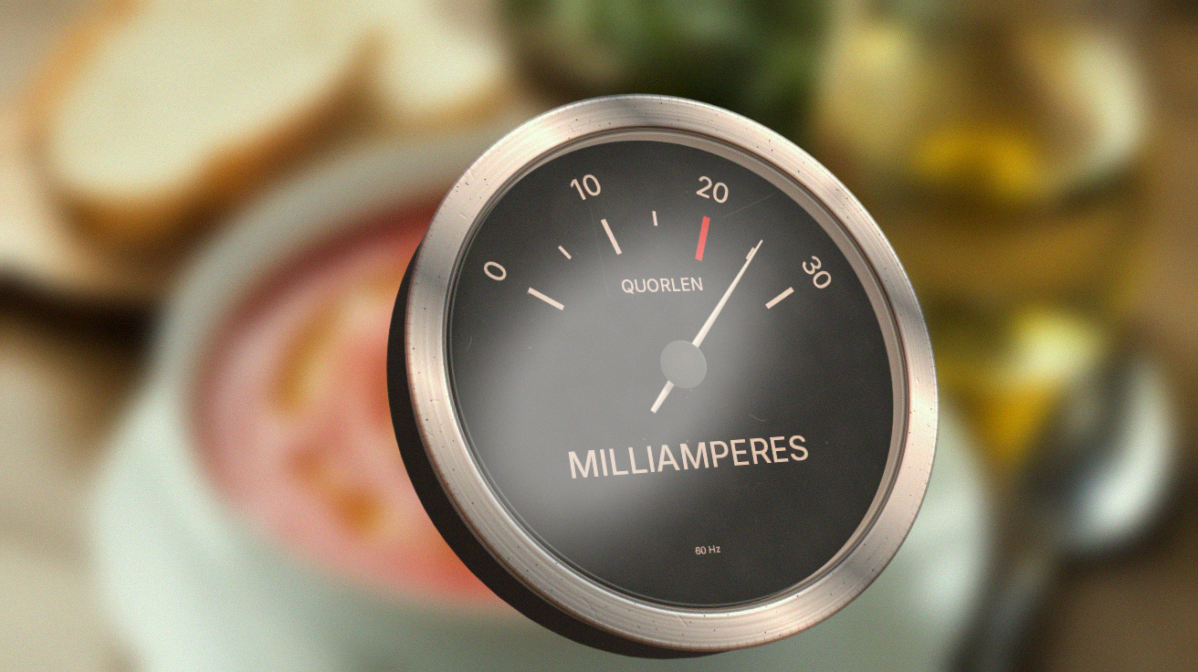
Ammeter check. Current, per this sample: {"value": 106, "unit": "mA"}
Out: {"value": 25, "unit": "mA"}
